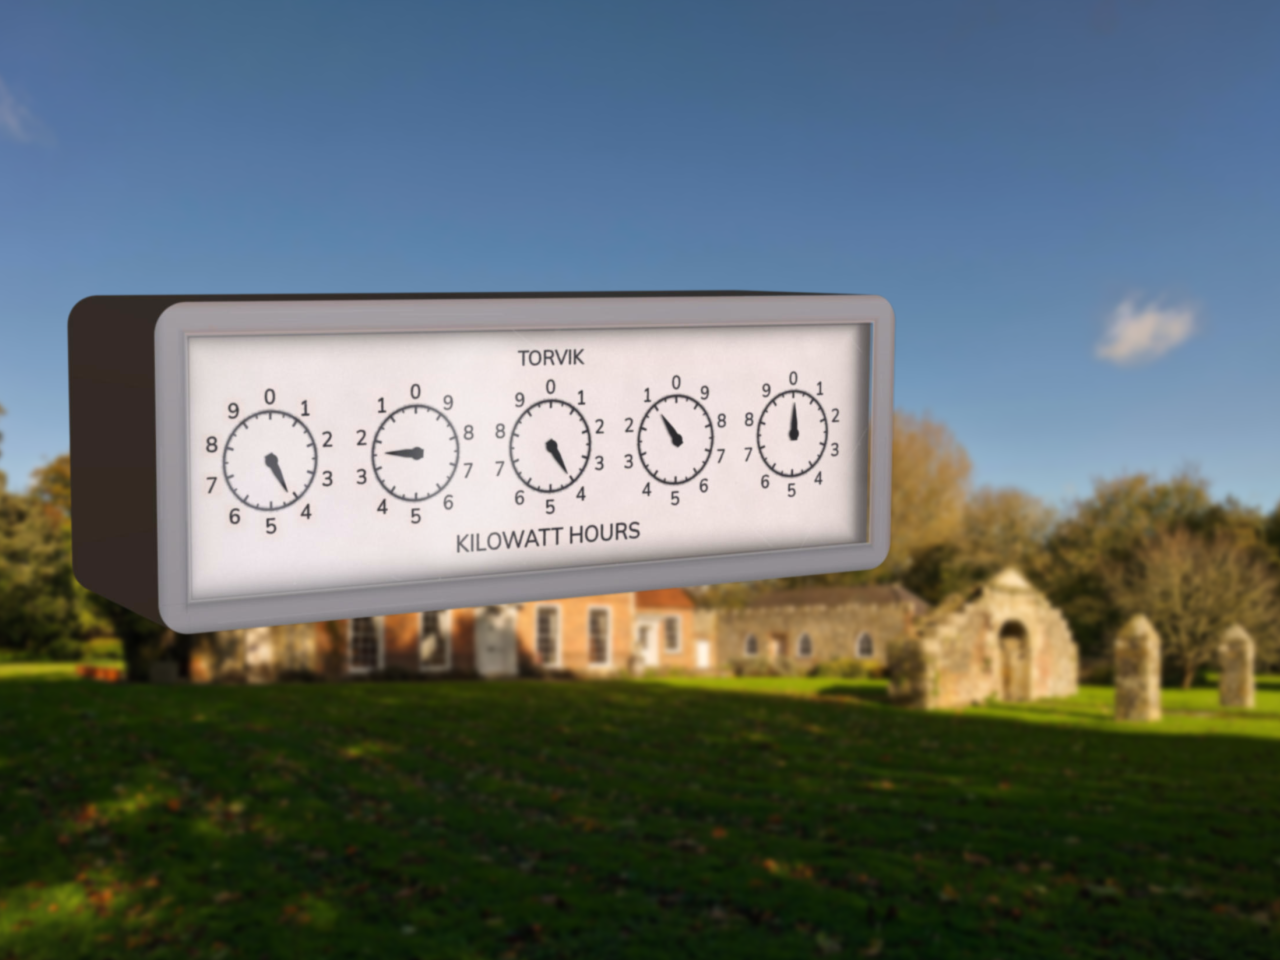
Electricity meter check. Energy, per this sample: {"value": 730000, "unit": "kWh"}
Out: {"value": 42410, "unit": "kWh"}
